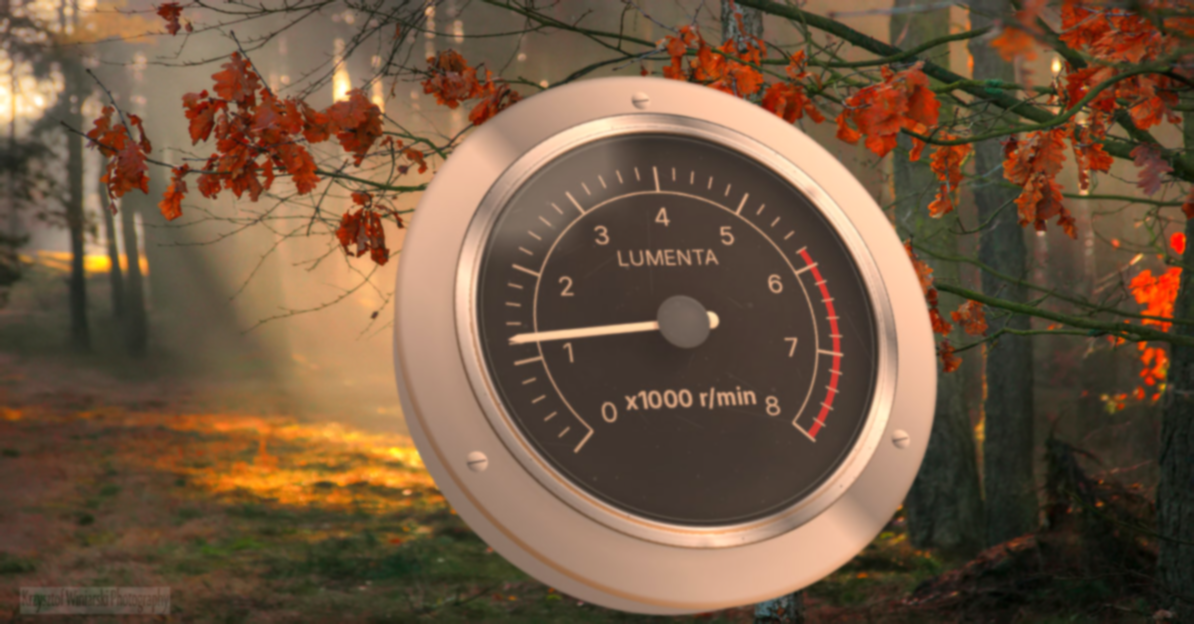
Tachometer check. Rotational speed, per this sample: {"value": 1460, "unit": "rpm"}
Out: {"value": 1200, "unit": "rpm"}
